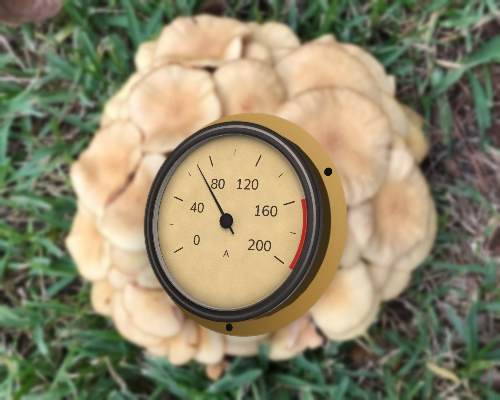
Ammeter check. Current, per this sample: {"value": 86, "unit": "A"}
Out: {"value": 70, "unit": "A"}
